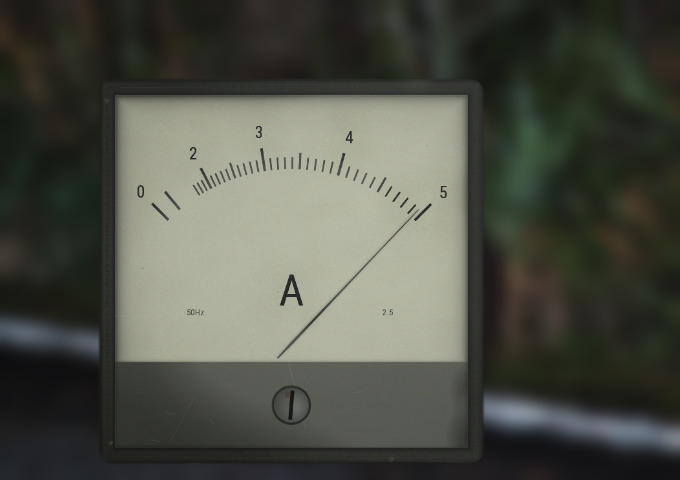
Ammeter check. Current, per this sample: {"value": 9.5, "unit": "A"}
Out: {"value": 4.95, "unit": "A"}
